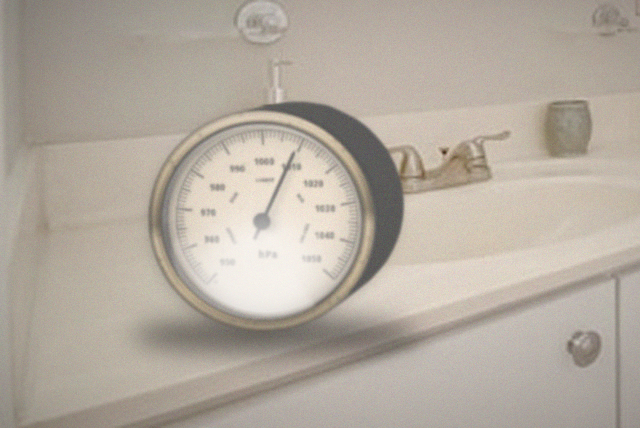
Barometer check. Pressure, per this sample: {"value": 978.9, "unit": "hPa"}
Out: {"value": 1010, "unit": "hPa"}
